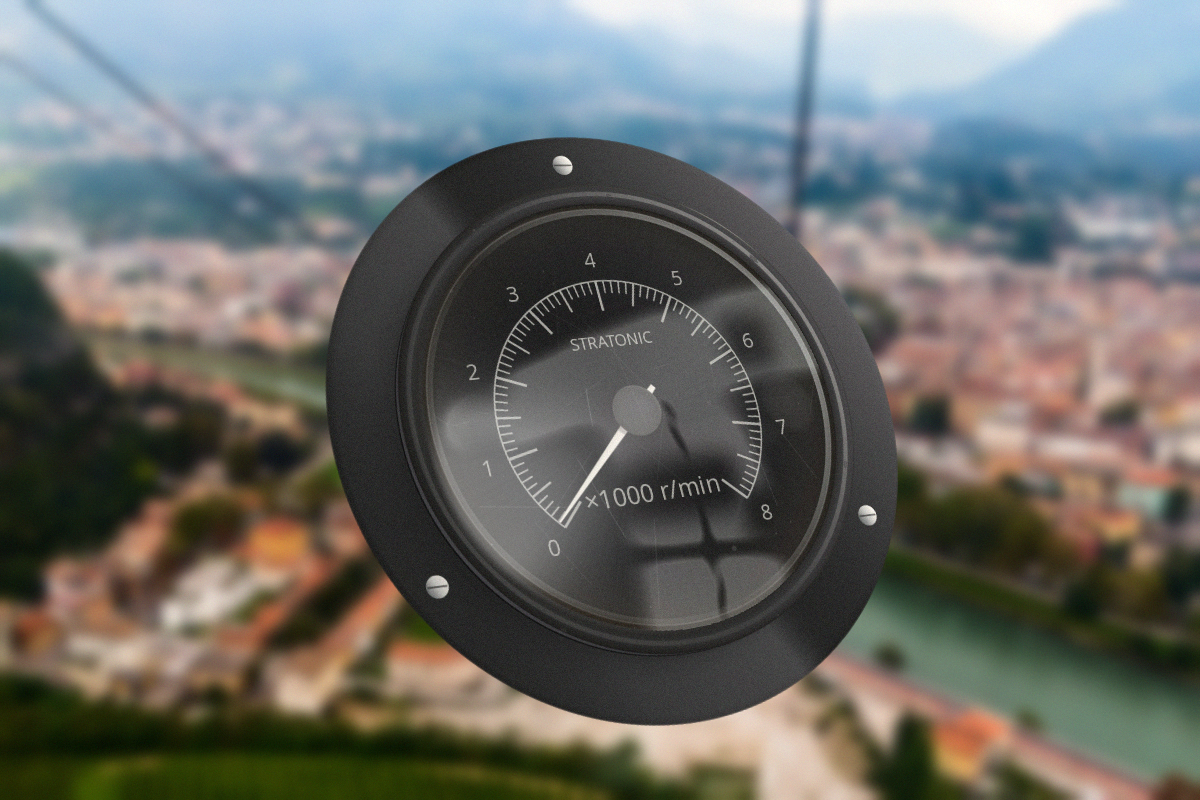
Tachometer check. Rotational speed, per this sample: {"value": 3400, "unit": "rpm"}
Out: {"value": 100, "unit": "rpm"}
